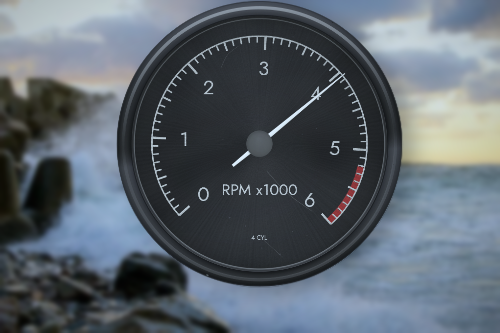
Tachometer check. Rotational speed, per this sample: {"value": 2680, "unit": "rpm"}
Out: {"value": 4050, "unit": "rpm"}
